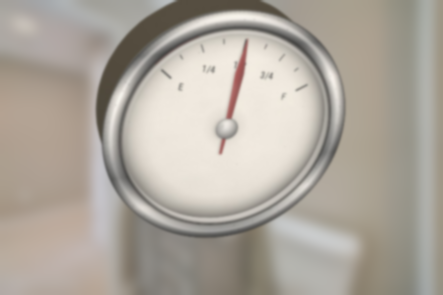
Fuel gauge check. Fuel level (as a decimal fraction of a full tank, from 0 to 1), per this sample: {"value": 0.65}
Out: {"value": 0.5}
